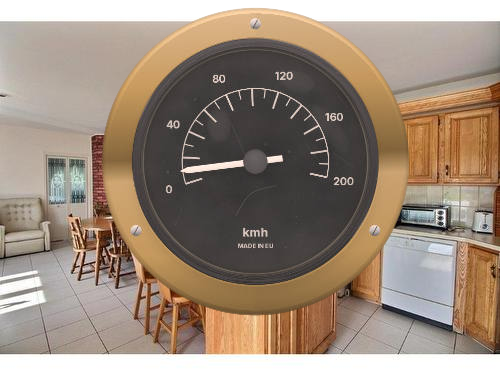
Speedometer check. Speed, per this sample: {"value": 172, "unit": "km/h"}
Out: {"value": 10, "unit": "km/h"}
